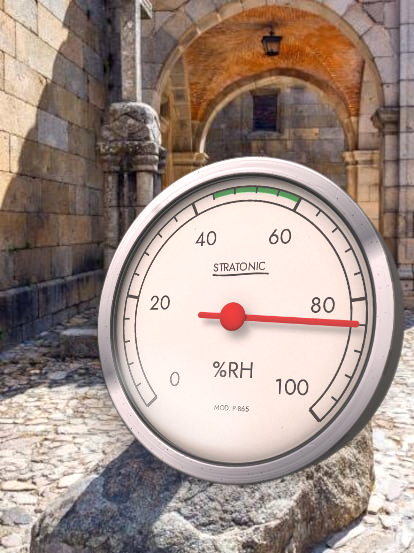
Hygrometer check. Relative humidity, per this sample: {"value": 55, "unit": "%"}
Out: {"value": 84, "unit": "%"}
